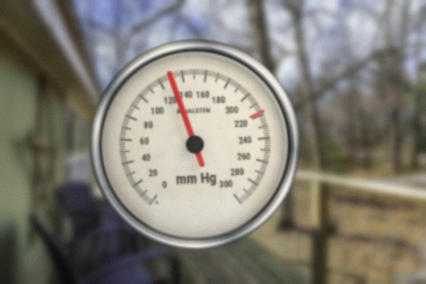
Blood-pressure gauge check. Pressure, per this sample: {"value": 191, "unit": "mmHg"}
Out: {"value": 130, "unit": "mmHg"}
